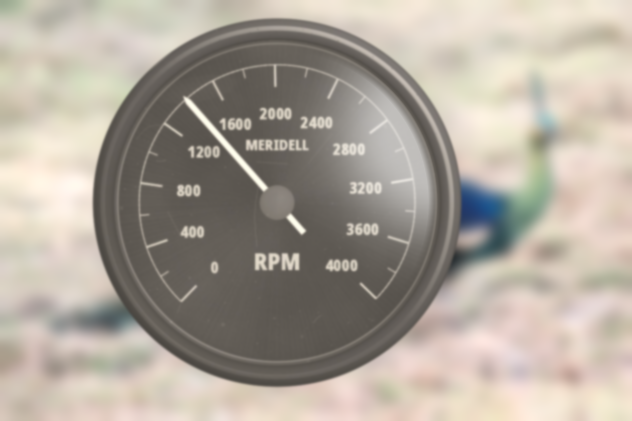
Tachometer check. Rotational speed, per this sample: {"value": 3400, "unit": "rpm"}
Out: {"value": 1400, "unit": "rpm"}
